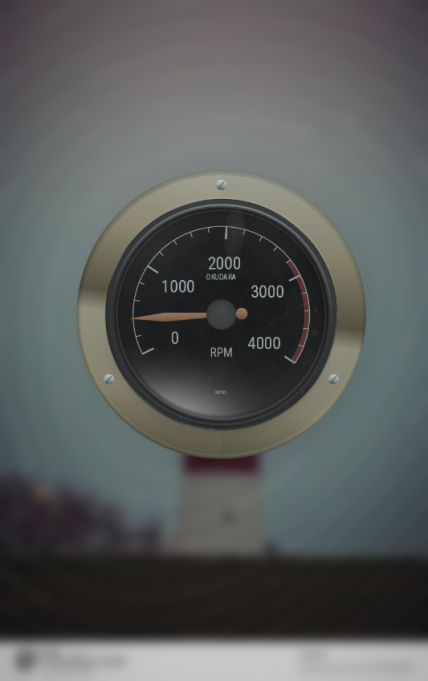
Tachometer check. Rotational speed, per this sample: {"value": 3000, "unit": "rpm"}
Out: {"value": 400, "unit": "rpm"}
